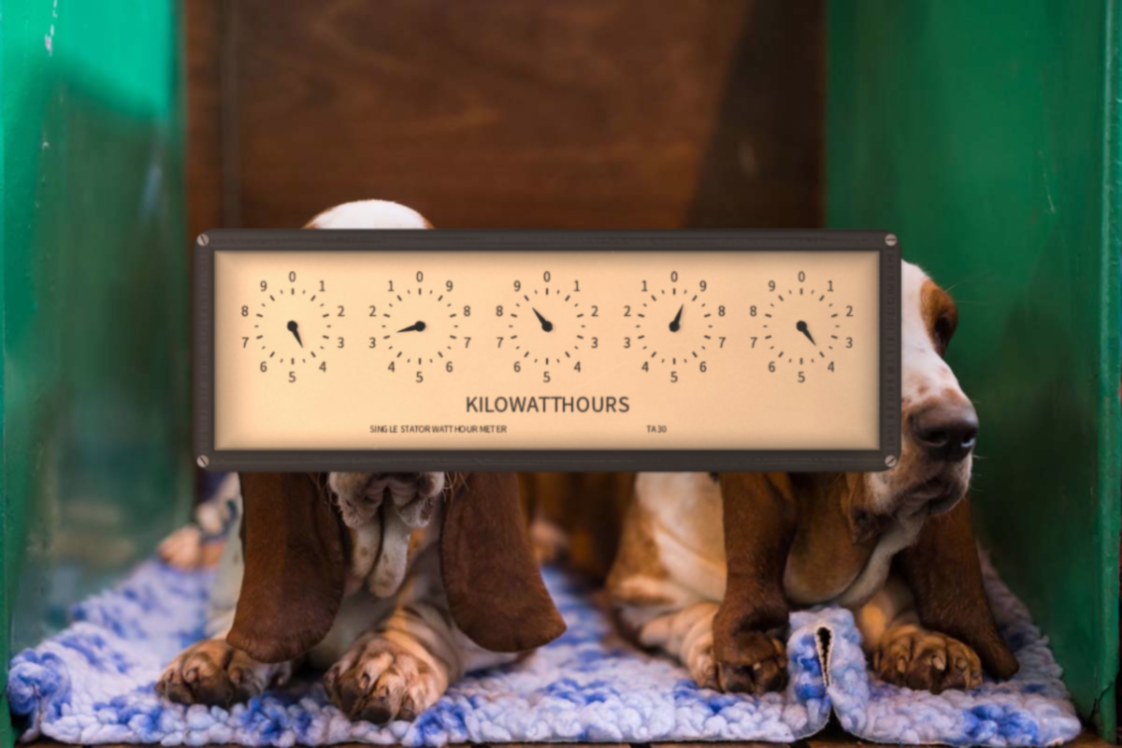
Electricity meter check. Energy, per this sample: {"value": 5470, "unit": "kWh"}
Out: {"value": 42894, "unit": "kWh"}
